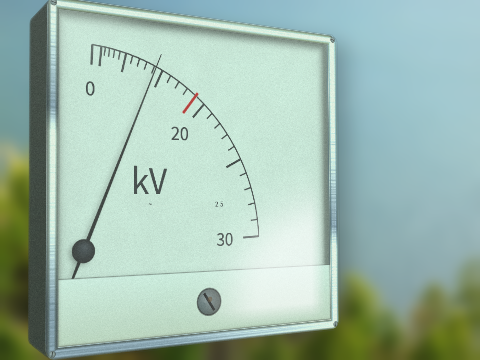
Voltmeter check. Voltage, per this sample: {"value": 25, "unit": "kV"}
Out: {"value": 14, "unit": "kV"}
